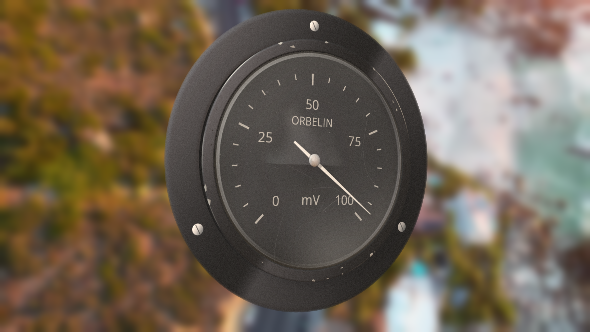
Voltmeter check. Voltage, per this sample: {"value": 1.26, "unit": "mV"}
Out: {"value": 97.5, "unit": "mV"}
